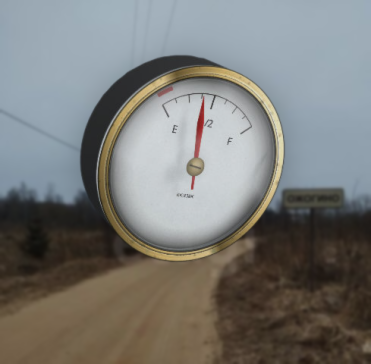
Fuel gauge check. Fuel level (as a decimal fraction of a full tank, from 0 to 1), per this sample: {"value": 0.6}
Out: {"value": 0.375}
